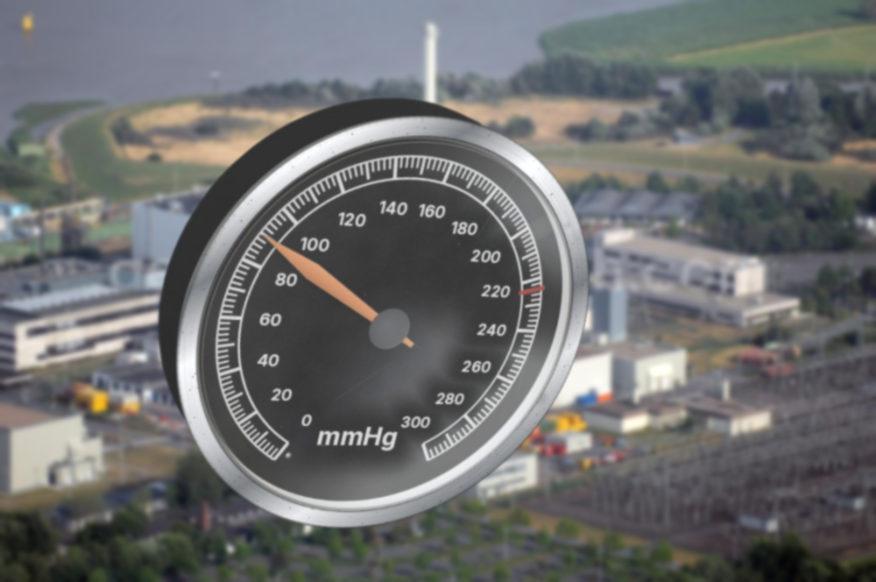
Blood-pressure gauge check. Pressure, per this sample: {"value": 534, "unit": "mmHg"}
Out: {"value": 90, "unit": "mmHg"}
